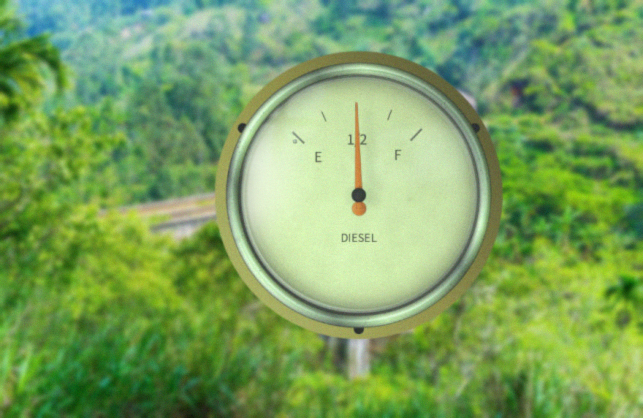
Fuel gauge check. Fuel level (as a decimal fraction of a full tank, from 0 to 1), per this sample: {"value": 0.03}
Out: {"value": 0.5}
